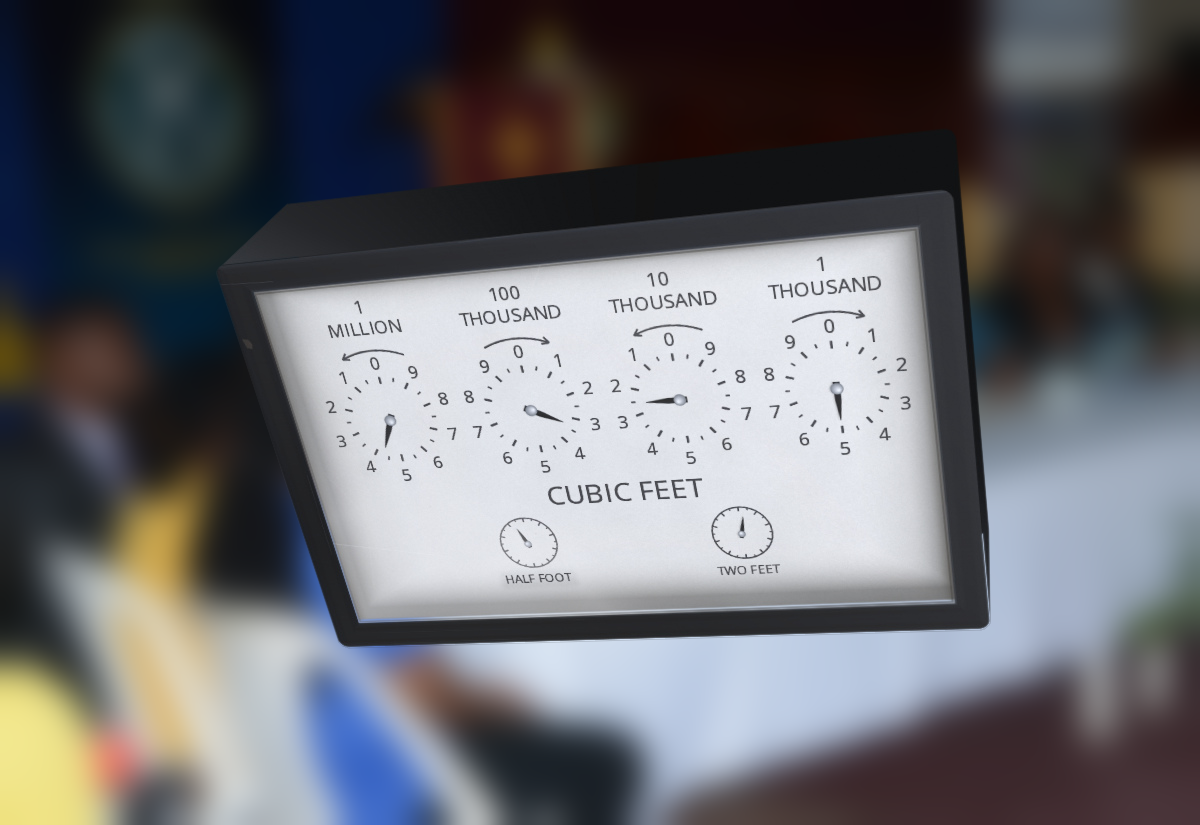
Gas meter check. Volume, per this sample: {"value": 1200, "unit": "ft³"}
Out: {"value": 432500, "unit": "ft³"}
